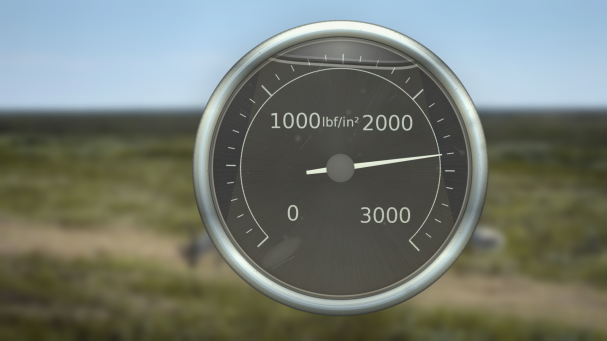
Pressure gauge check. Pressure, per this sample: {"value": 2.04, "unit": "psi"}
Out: {"value": 2400, "unit": "psi"}
